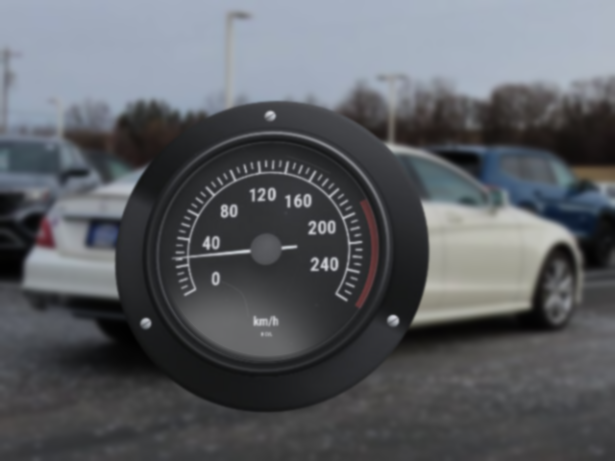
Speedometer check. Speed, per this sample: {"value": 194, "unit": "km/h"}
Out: {"value": 25, "unit": "km/h"}
